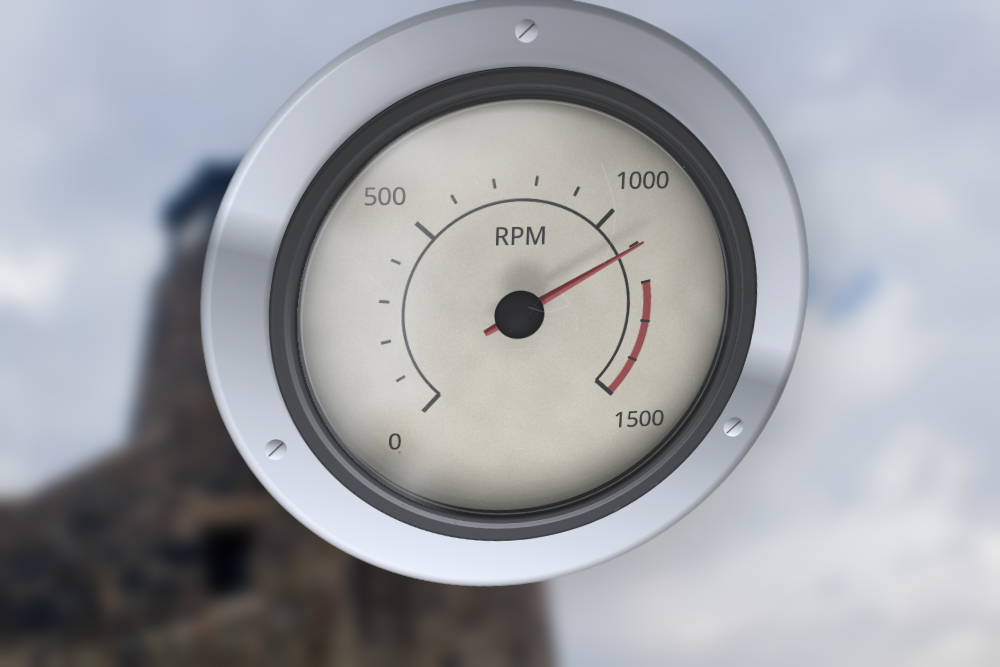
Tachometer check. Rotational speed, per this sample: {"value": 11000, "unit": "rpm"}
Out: {"value": 1100, "unit": "rpm"}
